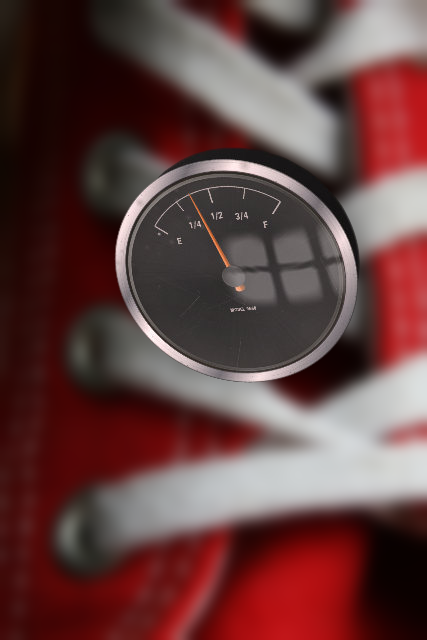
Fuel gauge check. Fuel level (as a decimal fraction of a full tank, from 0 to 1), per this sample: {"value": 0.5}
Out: {"value": 0.375}
